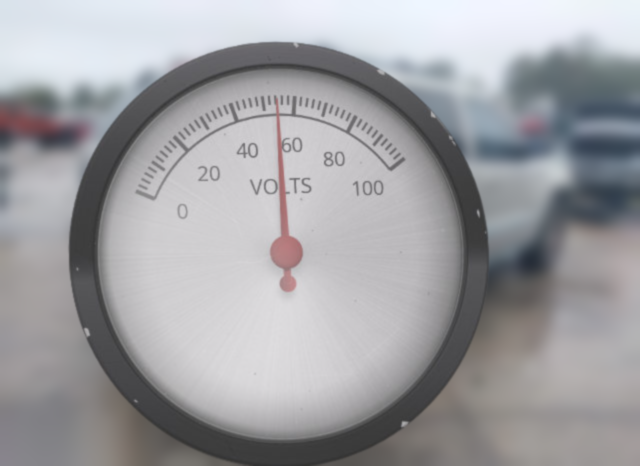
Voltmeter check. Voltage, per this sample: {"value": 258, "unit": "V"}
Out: {"value": 54, "unit": "V"}
